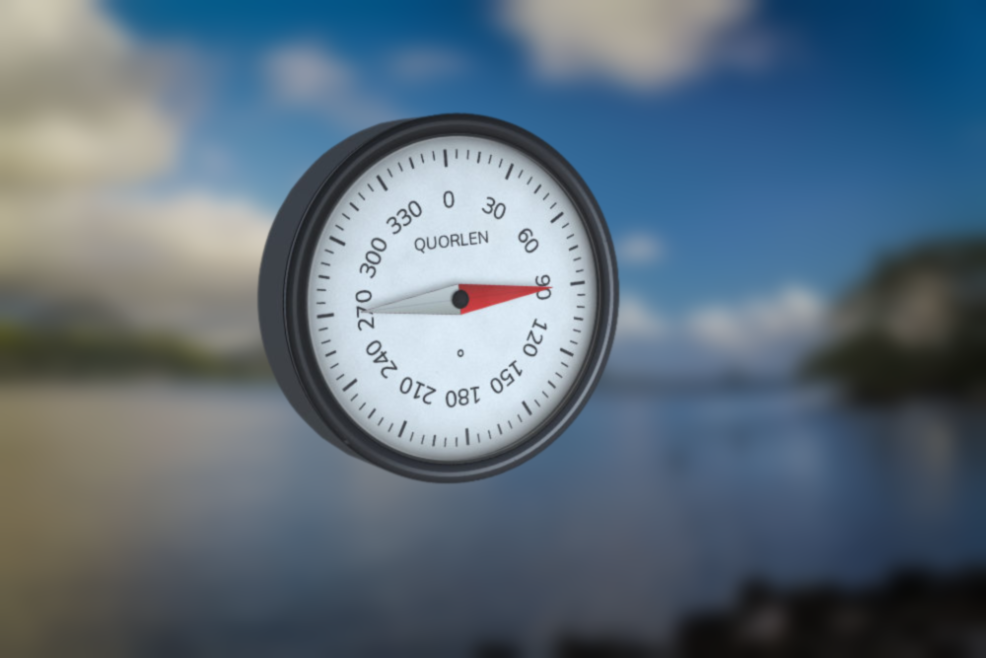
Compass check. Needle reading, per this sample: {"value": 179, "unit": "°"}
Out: {"value": 90, "unit": "°"}
